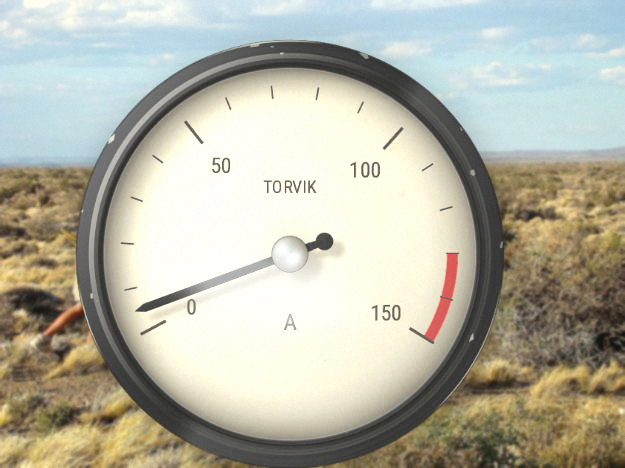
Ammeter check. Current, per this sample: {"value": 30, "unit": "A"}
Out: {"value": 5, "unit": "A"}
